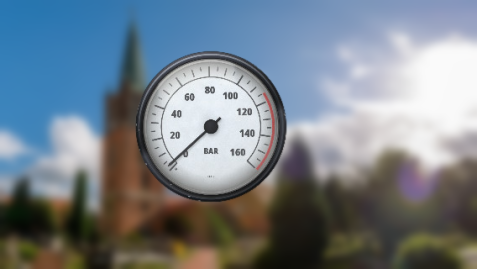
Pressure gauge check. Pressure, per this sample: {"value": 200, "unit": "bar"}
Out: {"value": 2.5, "unit": "bar"}
